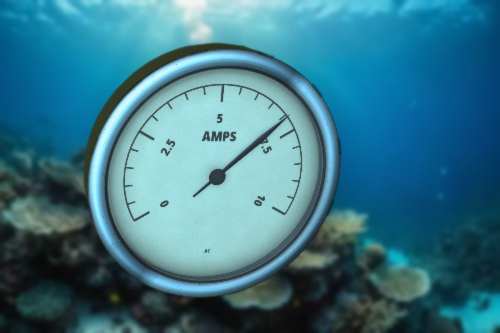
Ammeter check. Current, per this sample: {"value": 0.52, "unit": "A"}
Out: {"value": 7, "unit": "A"}
